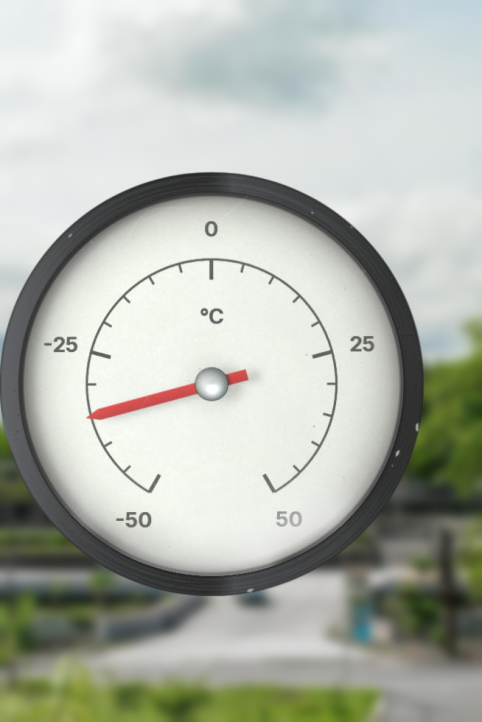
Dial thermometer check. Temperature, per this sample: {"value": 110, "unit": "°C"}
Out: {"value": -35, "unit": "°C"}
